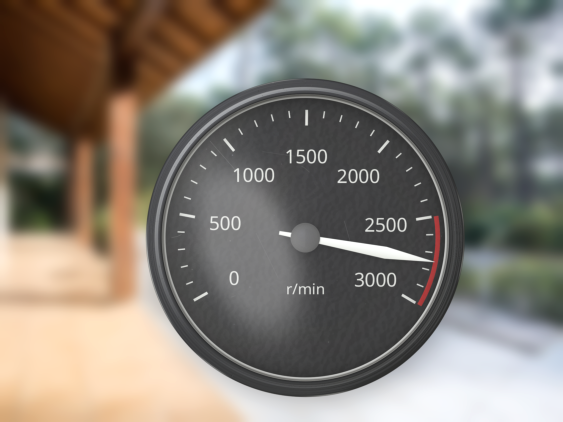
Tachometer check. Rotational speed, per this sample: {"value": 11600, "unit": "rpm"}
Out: {"value": 2750, "unit": "rpm"}
